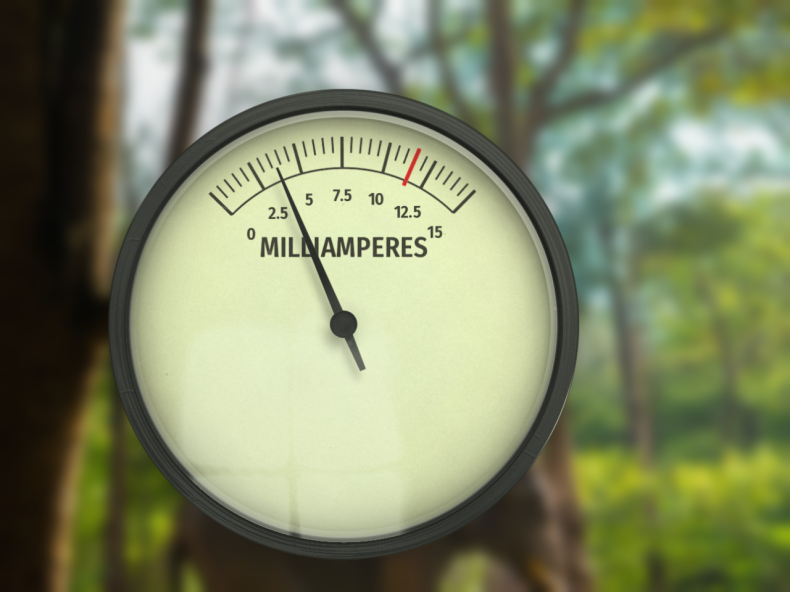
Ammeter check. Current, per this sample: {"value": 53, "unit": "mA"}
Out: {"value": 3.75, "unit": "mA"}
